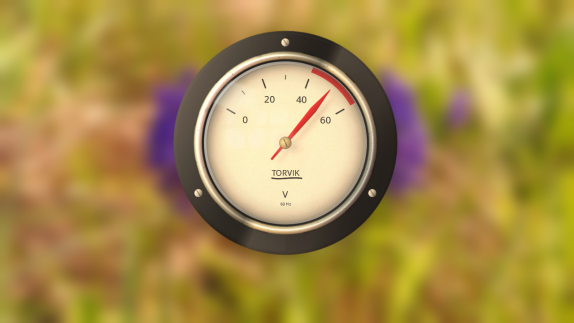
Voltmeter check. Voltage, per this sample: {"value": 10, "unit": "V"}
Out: {"value": 50, "unit": "V"}
